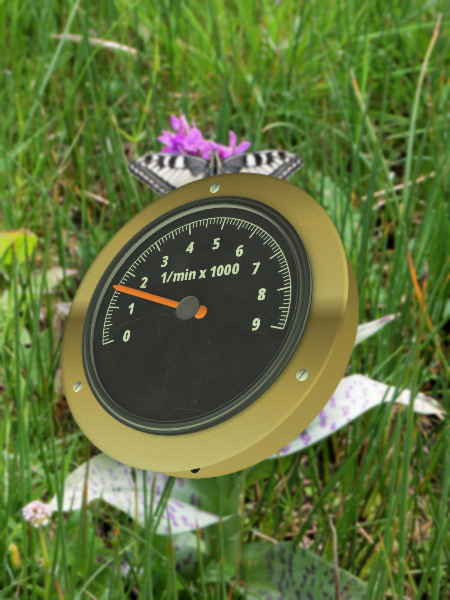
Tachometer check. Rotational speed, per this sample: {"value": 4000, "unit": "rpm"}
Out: {"value": 1500, "unit": "rpm"}
